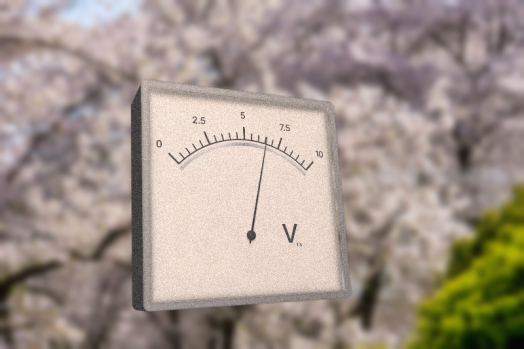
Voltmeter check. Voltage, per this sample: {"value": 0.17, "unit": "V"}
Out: {"value": 6.5, "unit": "V"}
